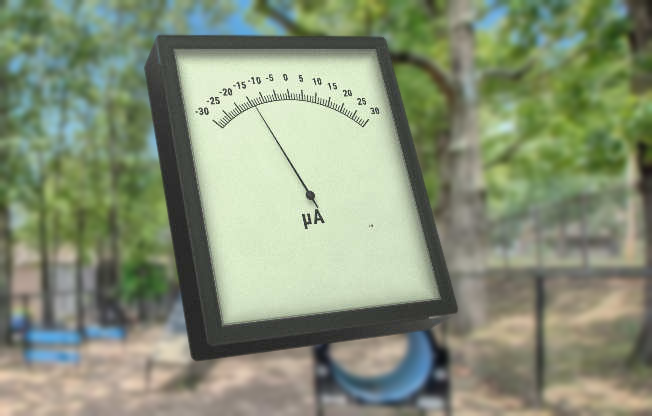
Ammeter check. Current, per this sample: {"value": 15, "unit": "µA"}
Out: {"value": -15, "unit": "µA"}
